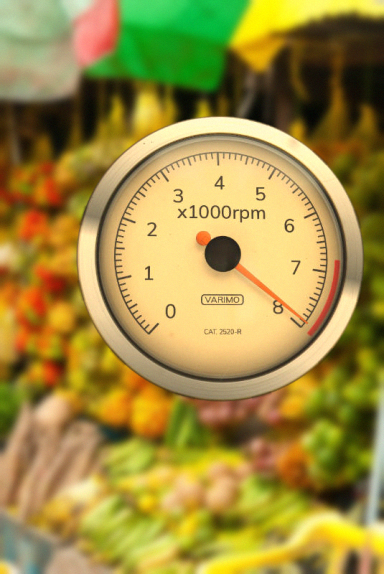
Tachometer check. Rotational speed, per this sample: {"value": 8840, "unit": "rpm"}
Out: {"value": 7900, "unit": "rpm"}
